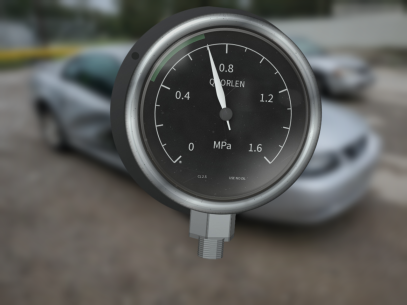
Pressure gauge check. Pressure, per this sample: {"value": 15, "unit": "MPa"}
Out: {"value": 0.7, "unit": "MPa"}
